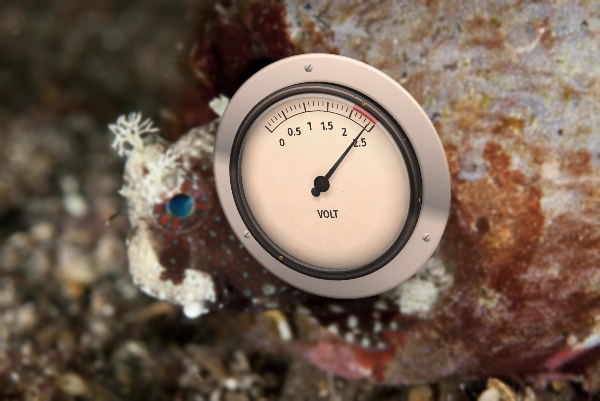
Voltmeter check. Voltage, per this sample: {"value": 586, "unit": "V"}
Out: {"value": 2.4, "unit": "V"}
